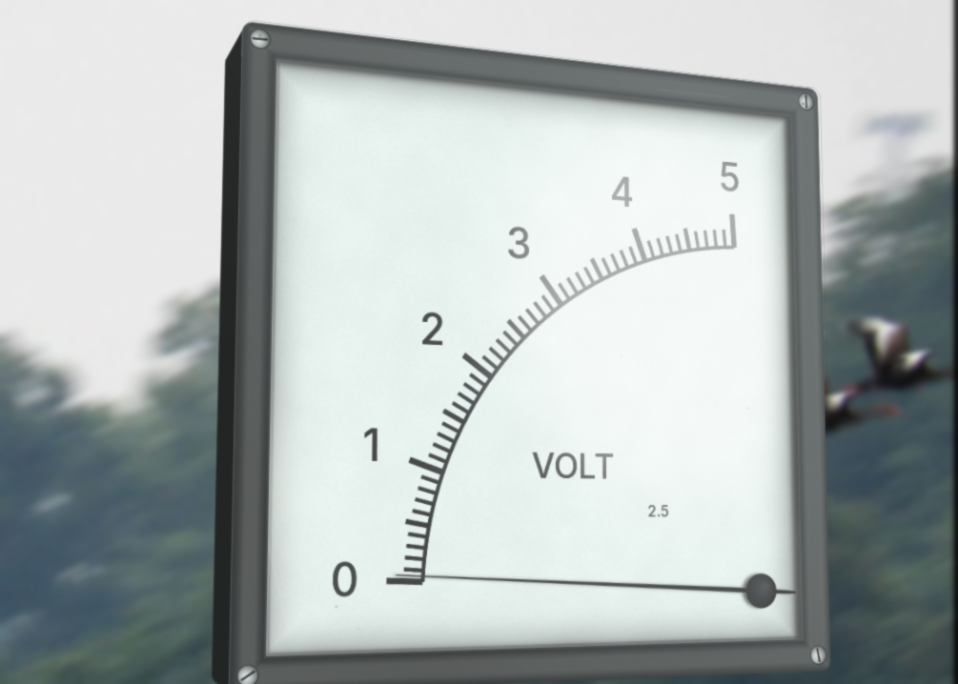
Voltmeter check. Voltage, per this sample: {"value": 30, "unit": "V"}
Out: {"value": 0.05, "unit": "V"}
